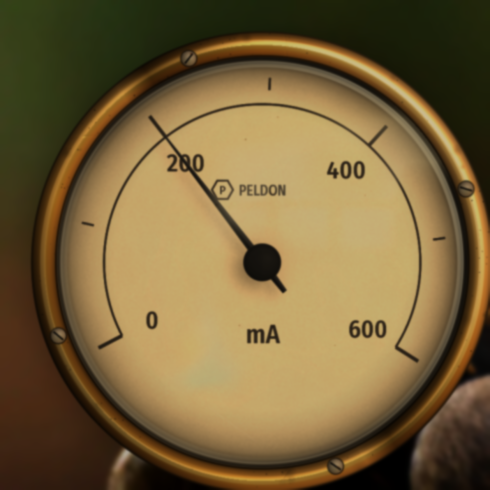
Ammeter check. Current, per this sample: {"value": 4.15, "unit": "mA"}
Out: {"value": 200, "unit": "mA"}
